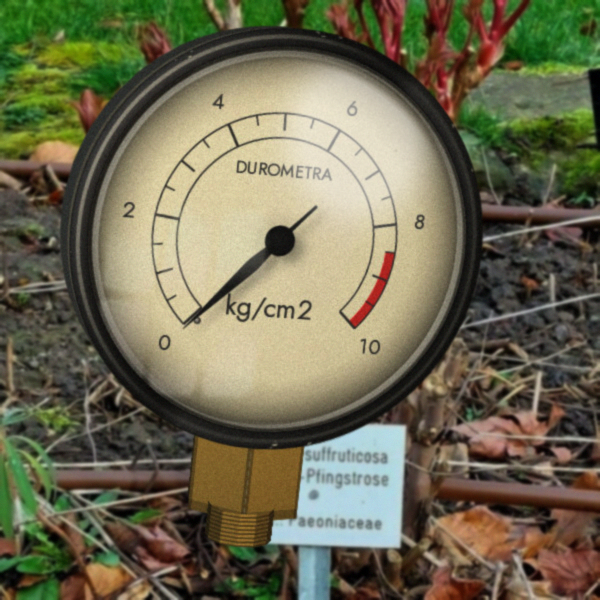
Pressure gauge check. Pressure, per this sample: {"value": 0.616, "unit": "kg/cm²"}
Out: {"value": 0, "unit": "kg/cm²"}
